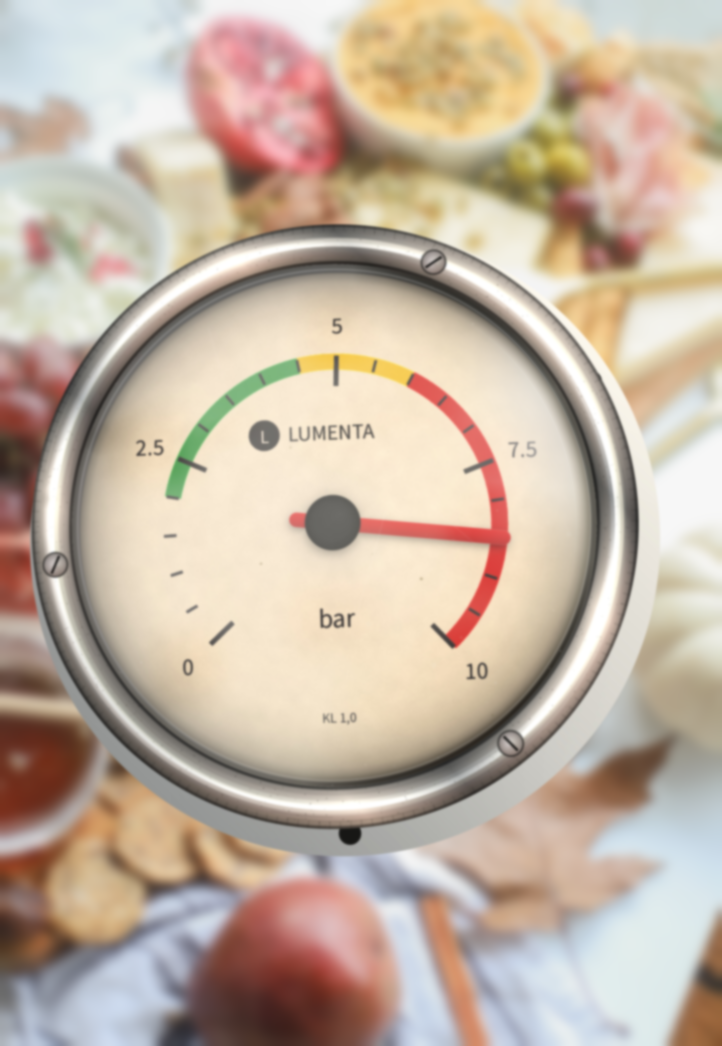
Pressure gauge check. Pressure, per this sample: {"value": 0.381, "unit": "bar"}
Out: {"value": 8.5, "unit": "bar"}
